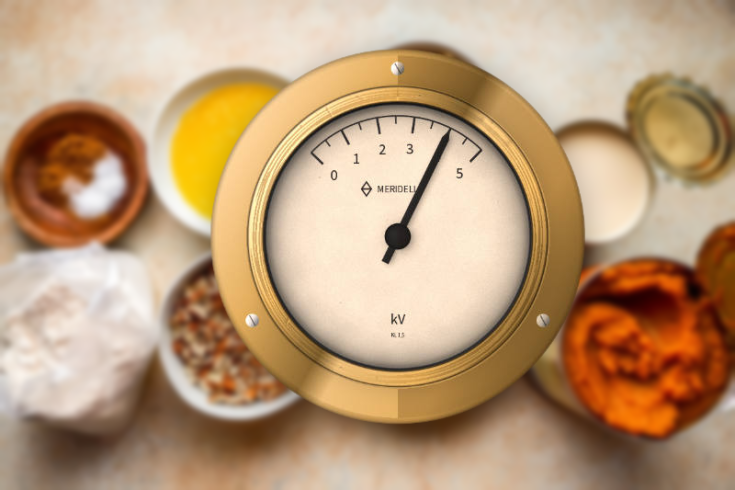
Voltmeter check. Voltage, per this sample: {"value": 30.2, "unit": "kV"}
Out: {"value": 4, "unit": "kV"}
